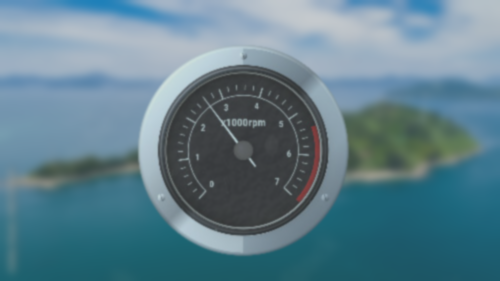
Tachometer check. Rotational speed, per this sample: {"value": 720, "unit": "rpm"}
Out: {"value": 2600, "unit": "rpm"}
